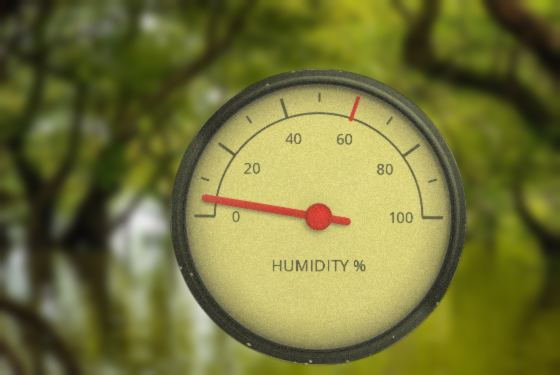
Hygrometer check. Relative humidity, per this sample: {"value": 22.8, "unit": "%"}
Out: {"value": 5, "unit": "%"}
